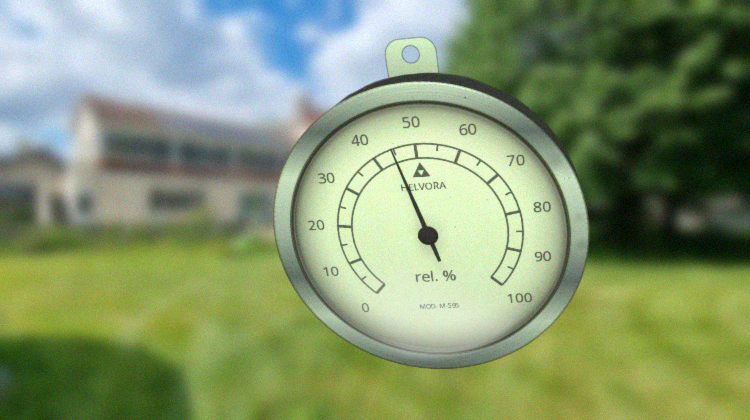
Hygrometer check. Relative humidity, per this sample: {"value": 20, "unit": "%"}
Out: {"value": 45, "unit": "%"}
